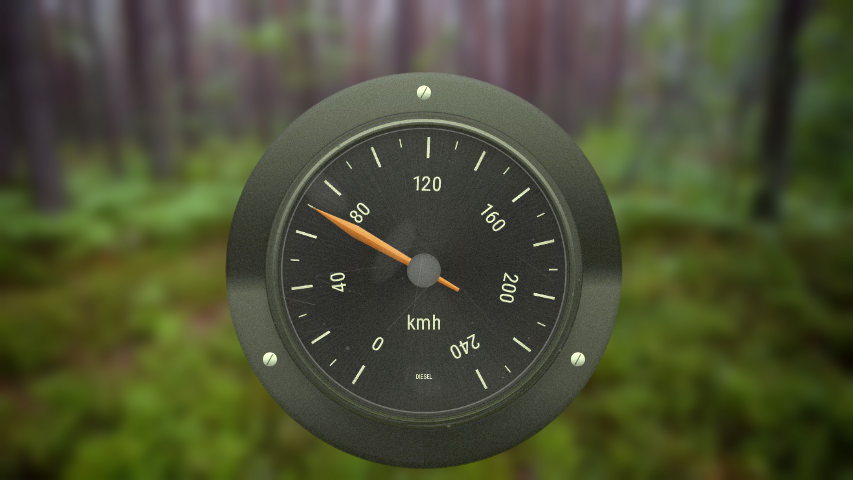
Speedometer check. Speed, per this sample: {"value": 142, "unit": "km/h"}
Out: {"value": 70, "unit": "km/h"}
